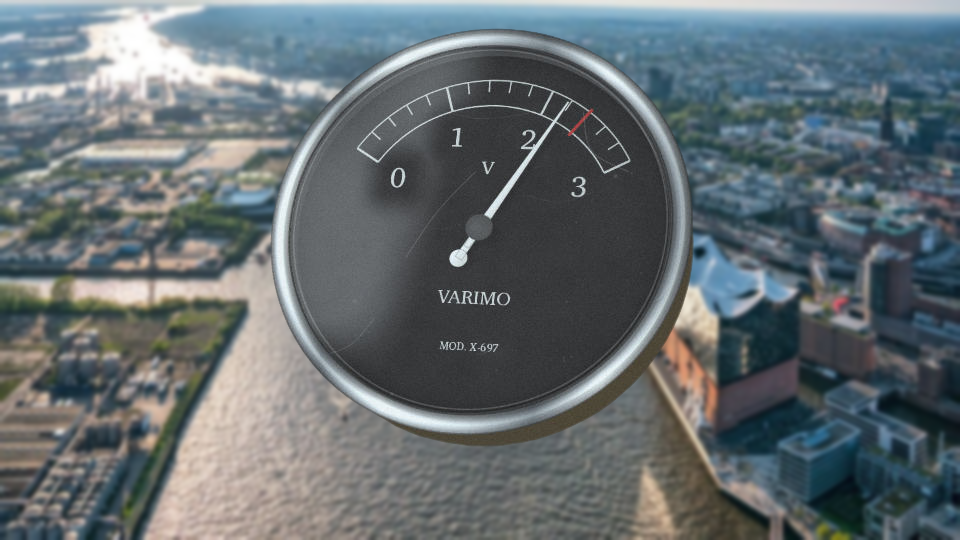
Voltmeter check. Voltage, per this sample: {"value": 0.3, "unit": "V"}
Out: {"value": 2.2, "unit": "V"}
